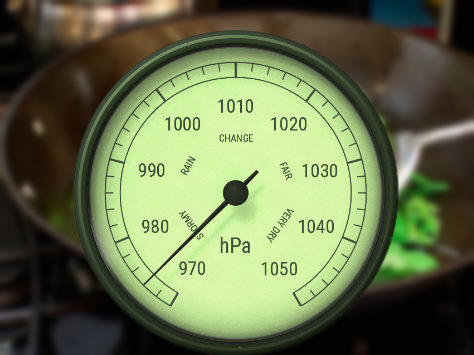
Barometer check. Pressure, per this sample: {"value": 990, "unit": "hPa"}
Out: {"value": 974, "unit": "hPa"}
